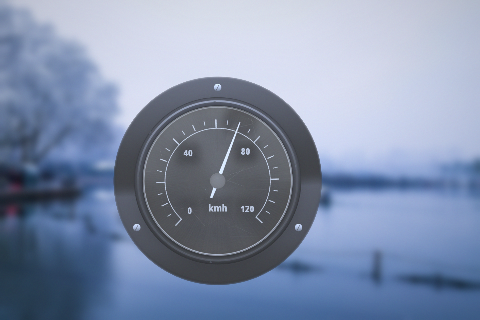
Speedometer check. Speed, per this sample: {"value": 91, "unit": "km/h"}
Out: {"value": 70, "unit": "km/h"}
